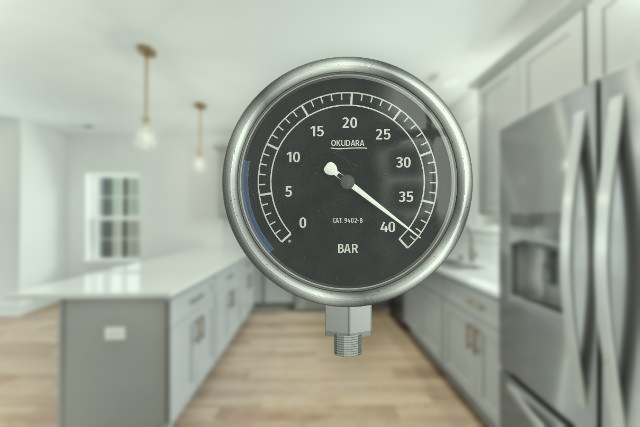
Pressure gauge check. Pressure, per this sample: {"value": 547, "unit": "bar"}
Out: {"value": 38.5, "unit": "bar"}
